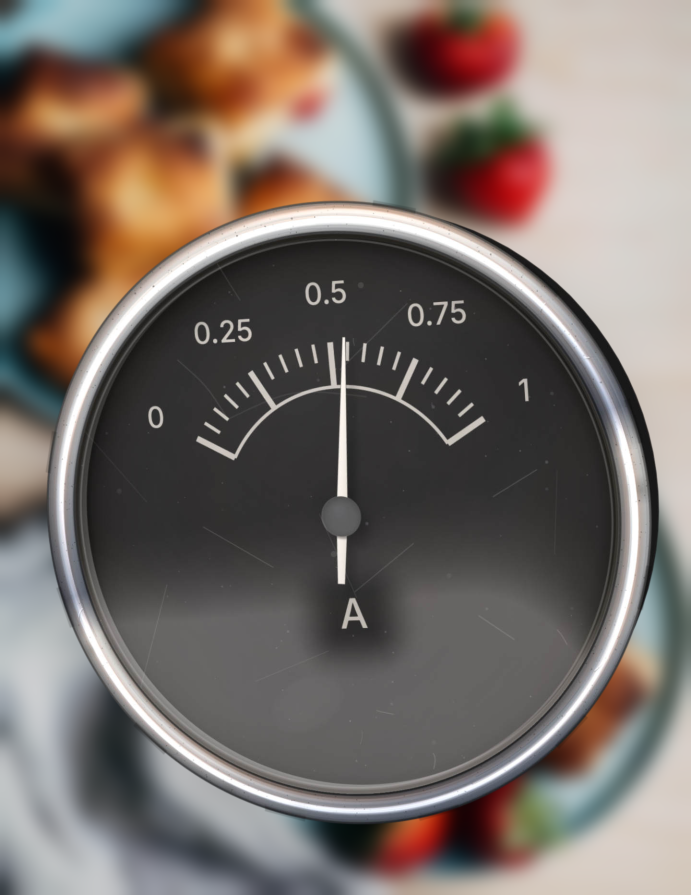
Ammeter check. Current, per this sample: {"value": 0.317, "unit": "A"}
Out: {"value": 0.55, "unit": "A"}
